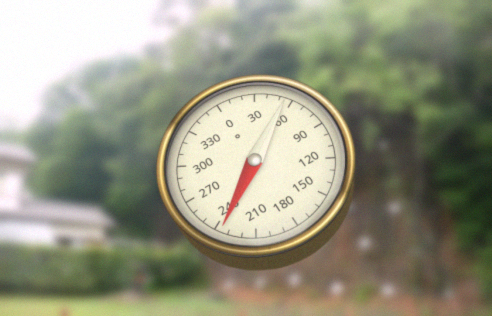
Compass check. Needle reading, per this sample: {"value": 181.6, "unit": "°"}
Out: {"value": 235, "unit": "°"}
